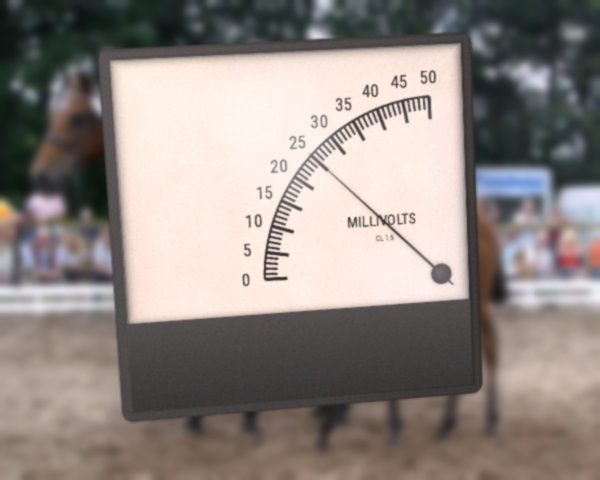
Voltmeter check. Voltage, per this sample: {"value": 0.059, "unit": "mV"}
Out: {"value": 25, "unit": "mV"}
